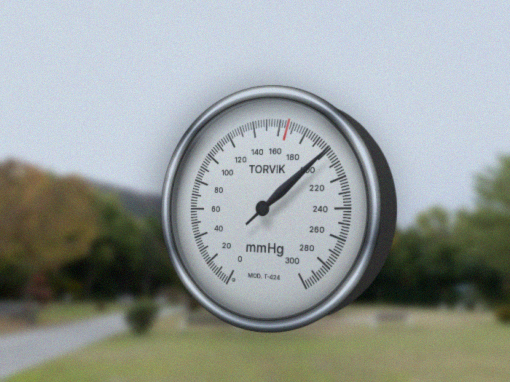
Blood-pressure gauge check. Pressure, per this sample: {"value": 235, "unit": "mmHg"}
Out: {"value": 200, "unit": "mmHg"}
